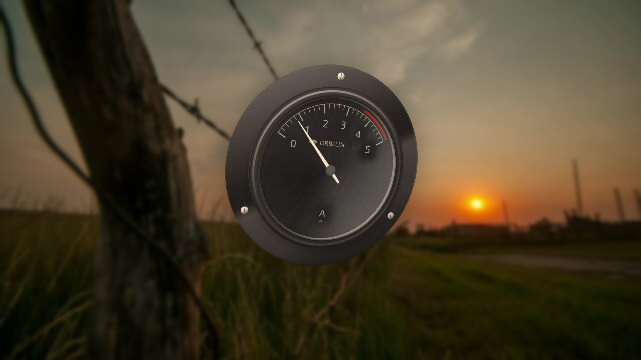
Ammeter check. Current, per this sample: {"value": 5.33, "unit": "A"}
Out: {"value": 0.8, "unit": "A"}
